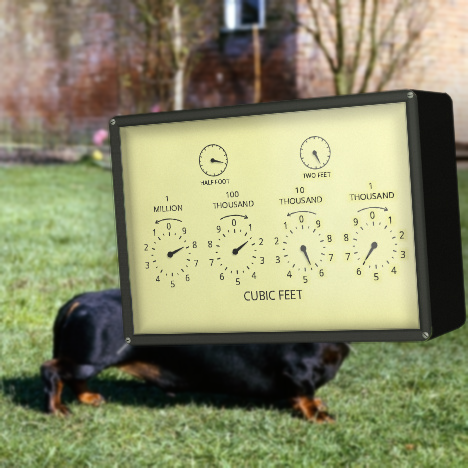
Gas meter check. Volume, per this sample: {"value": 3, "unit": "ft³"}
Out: {"value": 815600, "unit": "ft³"}
